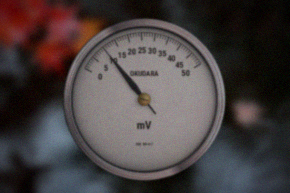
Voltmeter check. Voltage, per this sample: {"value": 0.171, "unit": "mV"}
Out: {"value": 10, "unit": "mV"}
